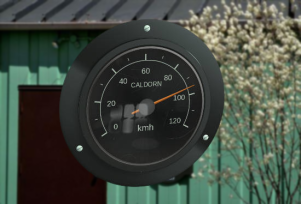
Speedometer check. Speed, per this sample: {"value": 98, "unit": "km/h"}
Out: {"value": 95, "unit": "km/h"}
